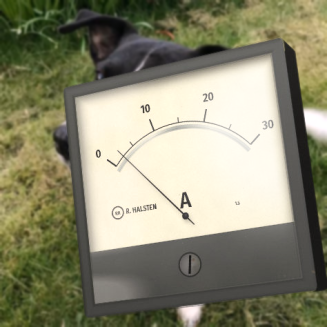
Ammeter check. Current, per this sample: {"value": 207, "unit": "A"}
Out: {"value": 2.5, "unit": "A"}
